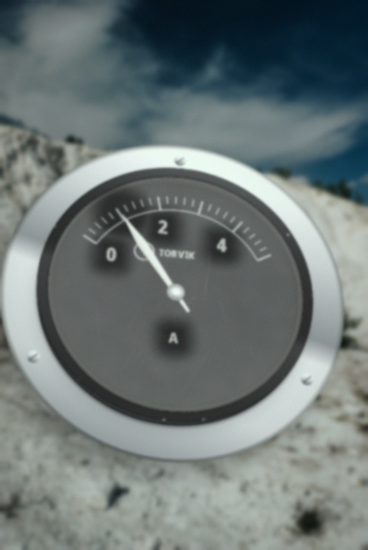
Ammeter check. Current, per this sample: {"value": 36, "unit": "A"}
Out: {"value": 1, "unit": "A"}
